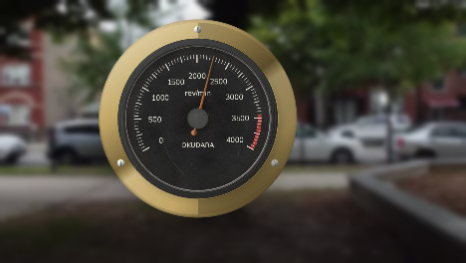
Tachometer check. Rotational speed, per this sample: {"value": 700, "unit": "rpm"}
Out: {"value": 2250, "unit": "rpm"}
